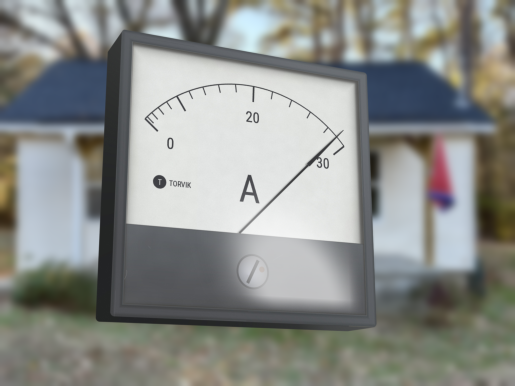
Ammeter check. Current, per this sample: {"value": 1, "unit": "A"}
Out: {"value": 29, "unit": "A"}
